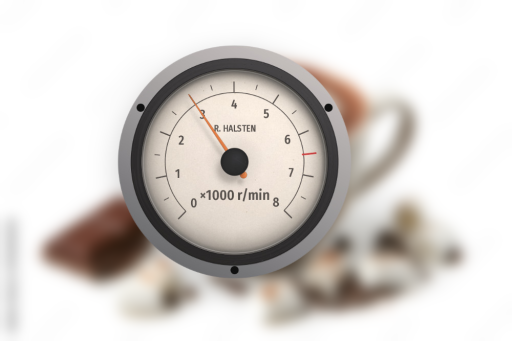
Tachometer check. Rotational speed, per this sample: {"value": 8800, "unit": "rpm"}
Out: {"value": 3000, "unit": "rpm"}
